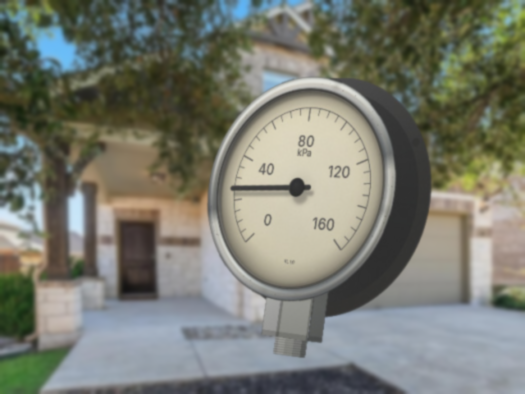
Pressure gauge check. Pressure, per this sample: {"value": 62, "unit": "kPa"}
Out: {"value": 25, "unit": "kPa"}
